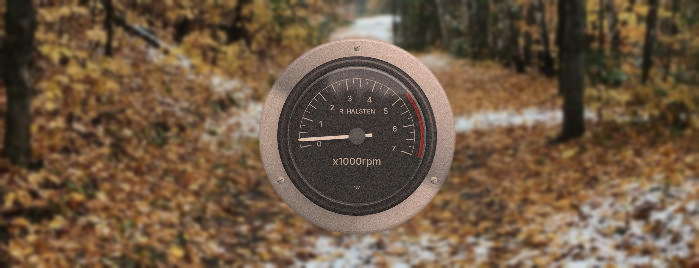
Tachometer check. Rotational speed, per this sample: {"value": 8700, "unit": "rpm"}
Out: {"value": 250, "unit": "rpm"}
